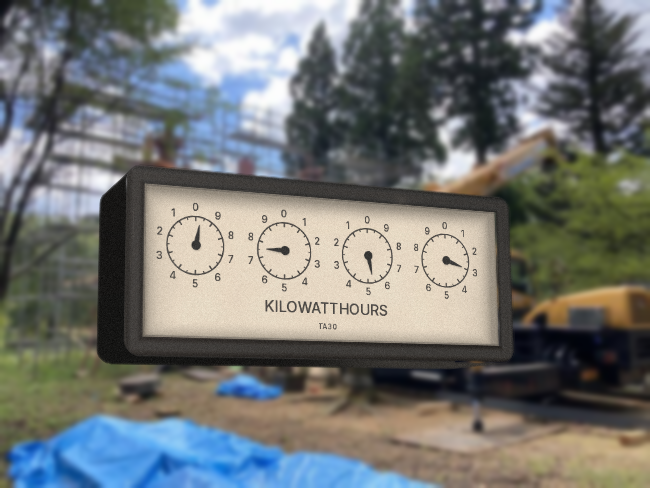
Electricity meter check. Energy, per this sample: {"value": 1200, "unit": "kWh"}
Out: {"value": 9753, "unit": "kWh"}
